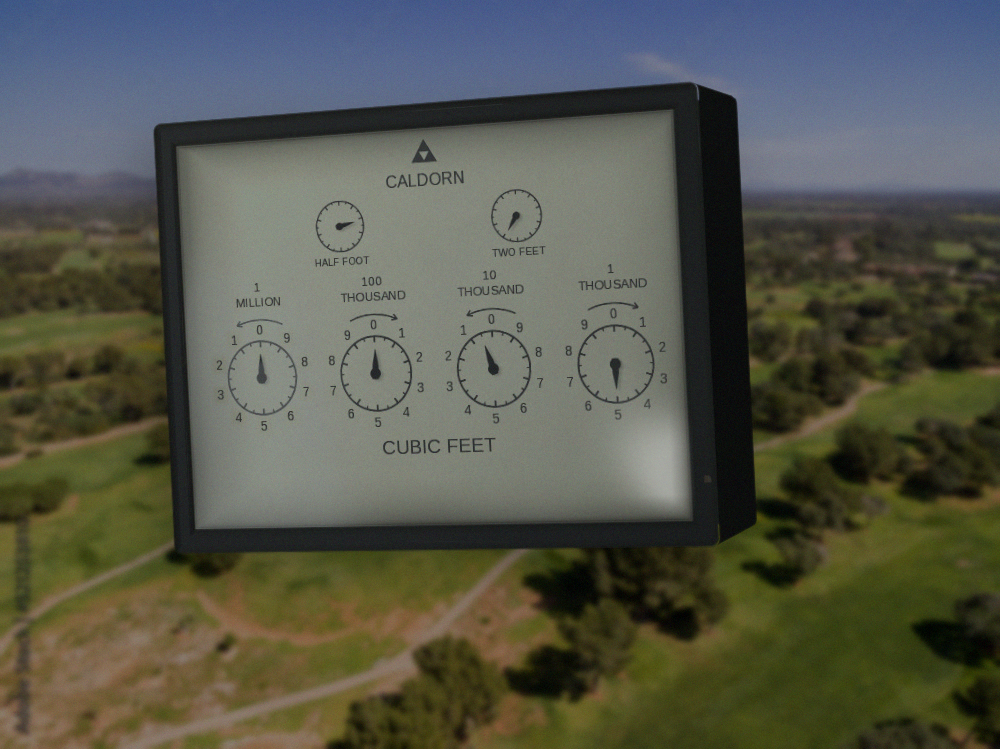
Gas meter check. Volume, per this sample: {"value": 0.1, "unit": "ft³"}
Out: {"value": 500, "unit": "ft³"}
